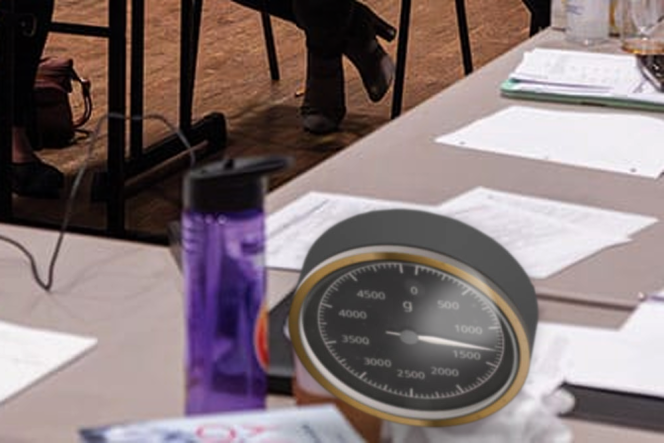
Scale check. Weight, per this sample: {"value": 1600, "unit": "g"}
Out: {"value": 1250, "unit": "g"}
